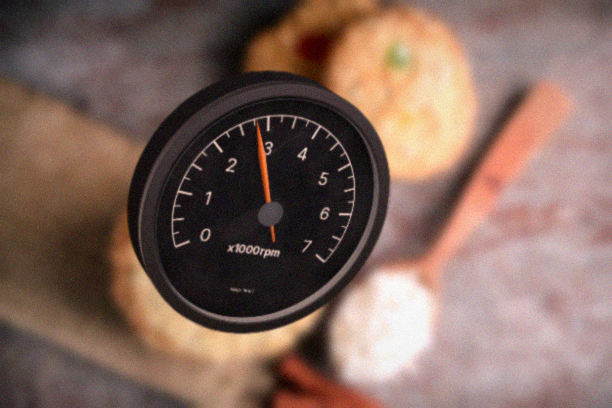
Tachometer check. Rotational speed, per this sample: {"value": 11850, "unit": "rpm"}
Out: {"value": 2750, "unit": "rpm"}
